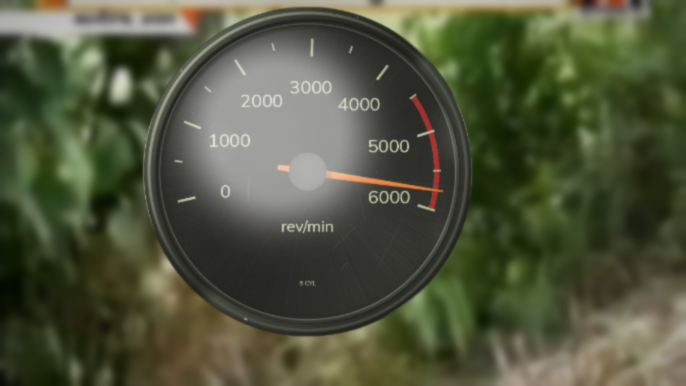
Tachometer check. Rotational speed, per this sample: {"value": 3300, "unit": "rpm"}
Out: {"value": 5750, "unit": "rpm"}
